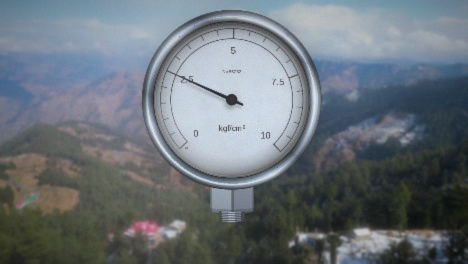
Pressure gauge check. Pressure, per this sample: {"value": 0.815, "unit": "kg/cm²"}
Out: {"value": 2.5, "unit": "kg/cm²"}
